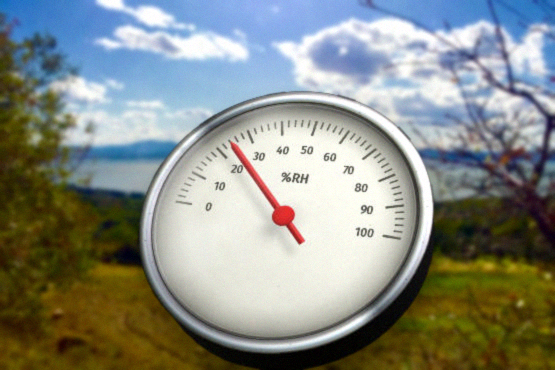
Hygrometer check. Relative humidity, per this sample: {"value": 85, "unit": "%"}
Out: {"value": 24, "unit": "%"}
